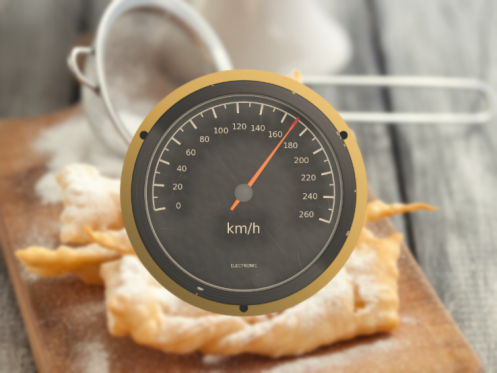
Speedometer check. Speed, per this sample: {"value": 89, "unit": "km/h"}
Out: {"value": 170, "unit": "km/h"}
